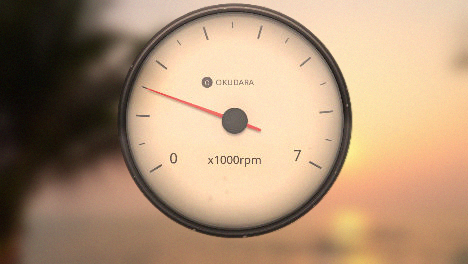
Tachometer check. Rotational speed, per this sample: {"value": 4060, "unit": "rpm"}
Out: {"value": 1500, "unit": "rpm"}
